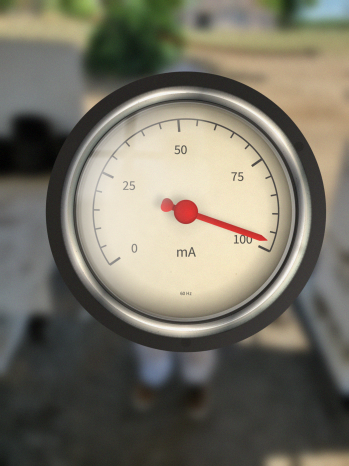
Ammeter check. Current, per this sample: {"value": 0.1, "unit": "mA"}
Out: {"value": 97.5, "unit": "mA"}
